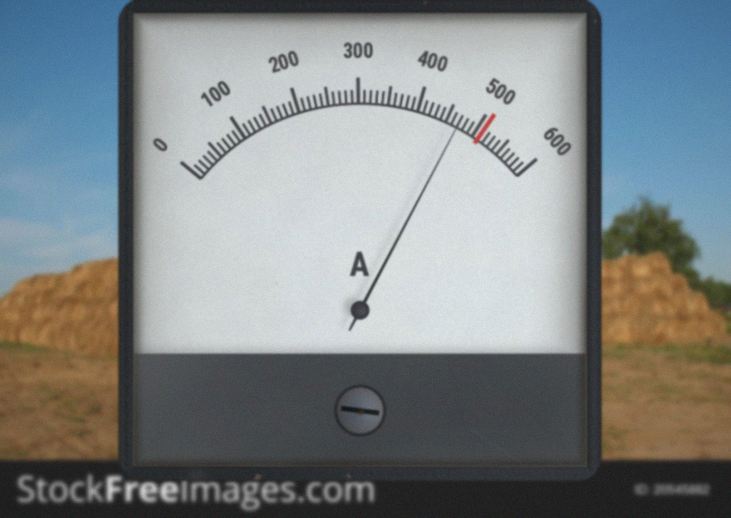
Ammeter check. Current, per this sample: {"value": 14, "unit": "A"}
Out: {"value": 470, "unit": "A"}
